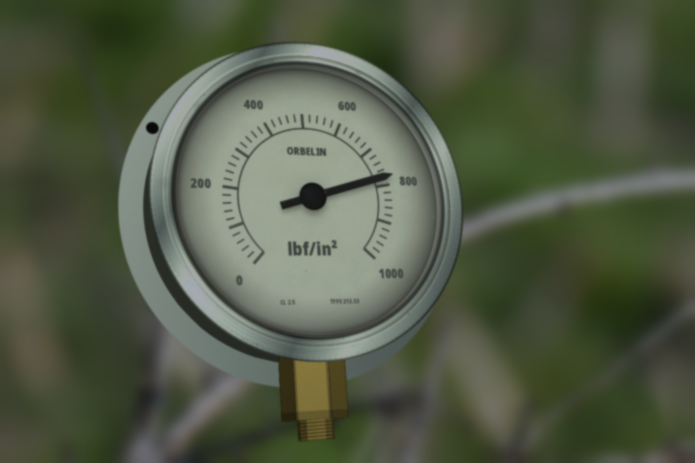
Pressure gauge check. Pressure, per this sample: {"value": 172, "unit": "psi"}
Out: {"value": 780, "unit": "psi"}
